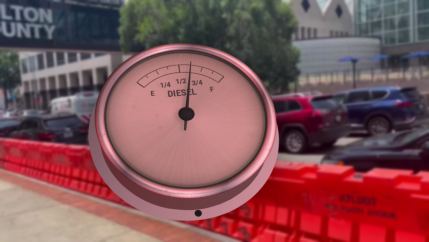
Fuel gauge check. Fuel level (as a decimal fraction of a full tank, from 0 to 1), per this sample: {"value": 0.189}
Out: {"value": 0.625}
